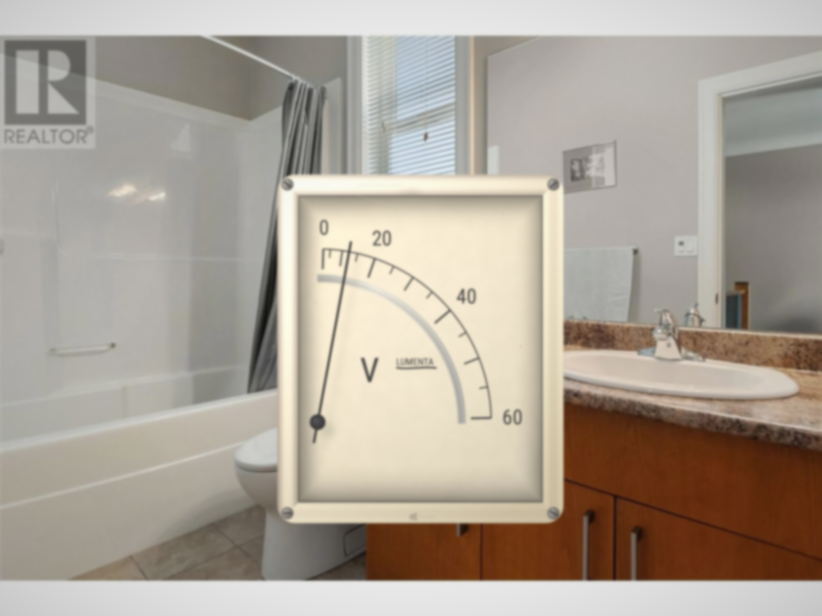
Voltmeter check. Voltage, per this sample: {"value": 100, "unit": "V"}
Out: {"value": 12.5, "unit": "V"}
